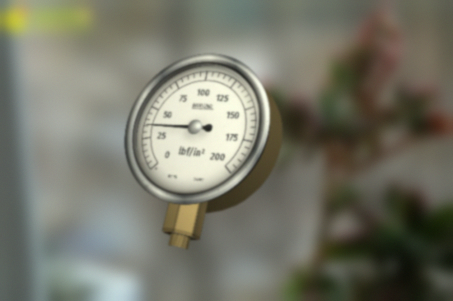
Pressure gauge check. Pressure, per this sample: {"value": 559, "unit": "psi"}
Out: {"value": 35, "unit": "psi"}
